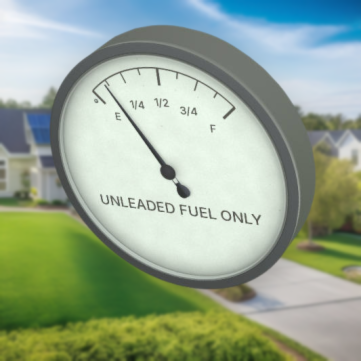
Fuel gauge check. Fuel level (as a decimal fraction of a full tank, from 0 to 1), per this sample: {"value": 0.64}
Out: {"value": 0.125}
